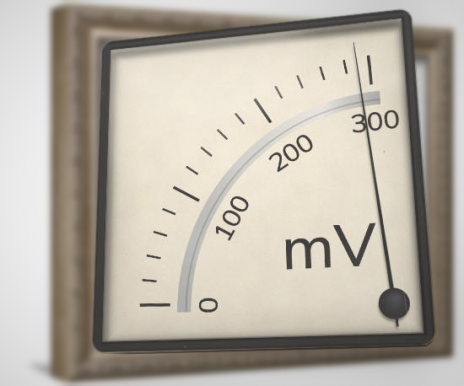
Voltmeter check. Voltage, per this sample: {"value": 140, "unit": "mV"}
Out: {"value": 290, "unit": "mV"}
